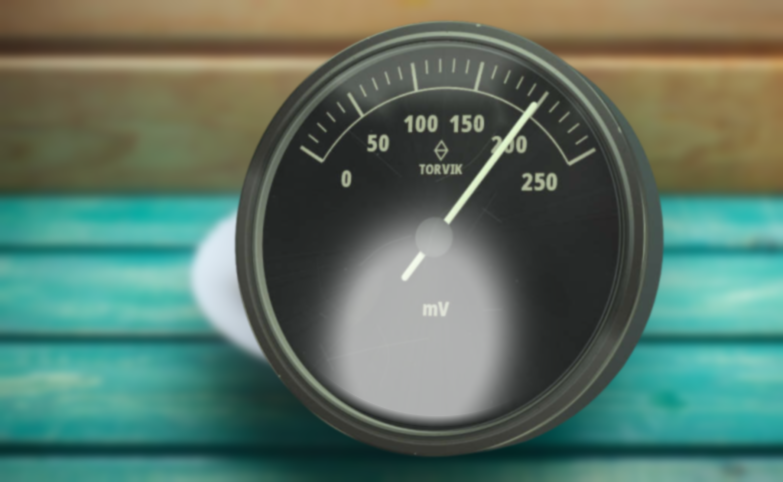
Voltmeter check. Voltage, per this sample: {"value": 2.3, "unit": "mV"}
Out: {"value": 200, "unit": "mV"}
